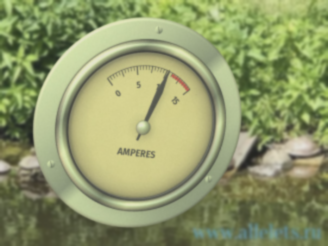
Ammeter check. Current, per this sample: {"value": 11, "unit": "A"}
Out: {"value": 10, "unit": "A"}
